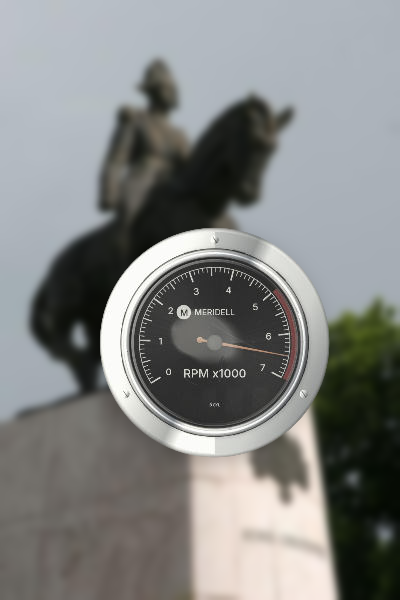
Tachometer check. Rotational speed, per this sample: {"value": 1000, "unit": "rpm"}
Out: {"value": 6500, "unit": "rpm"}
